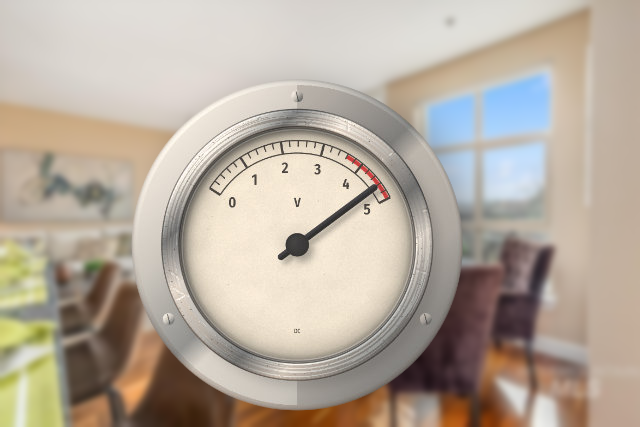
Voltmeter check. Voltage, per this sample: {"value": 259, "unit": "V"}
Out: {"value": 4.6, "unit": "V"}
